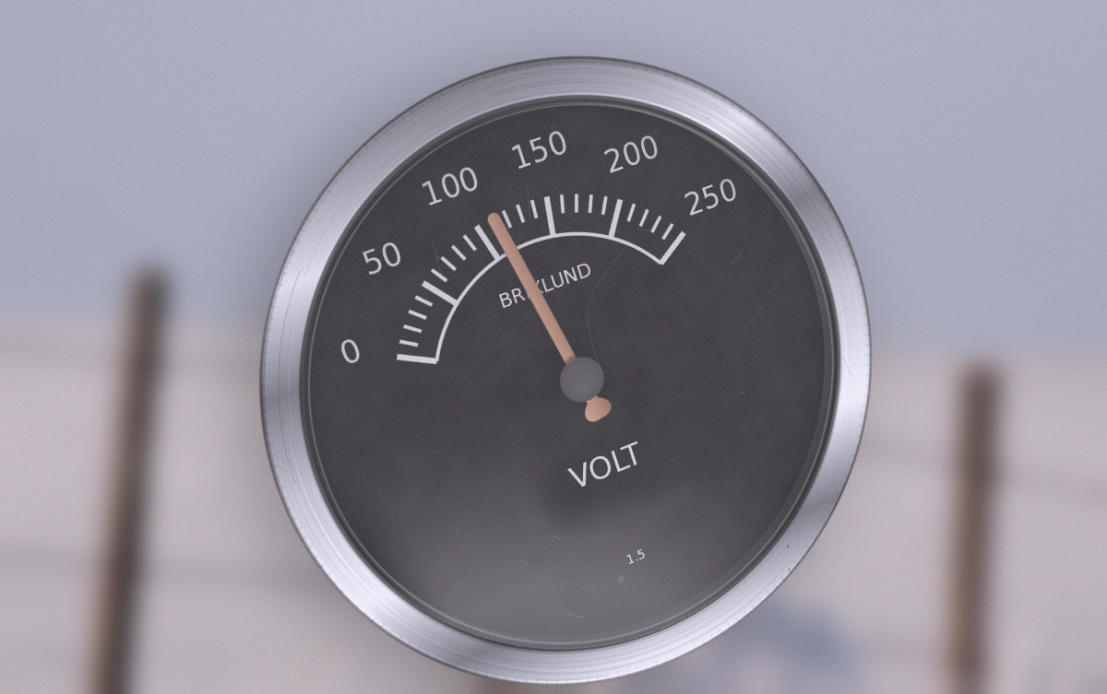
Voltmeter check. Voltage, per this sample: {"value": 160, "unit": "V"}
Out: {"value": 110, "unit": "V"}
